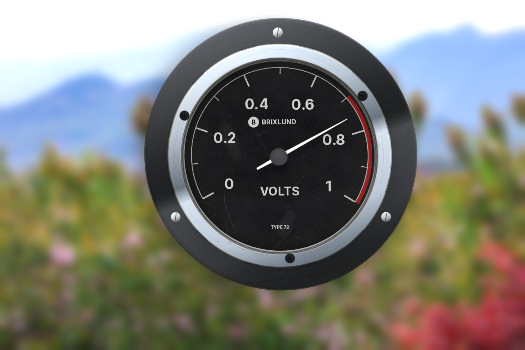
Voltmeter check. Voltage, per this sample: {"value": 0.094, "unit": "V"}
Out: {"value": 0.75, "unit": "V"}
